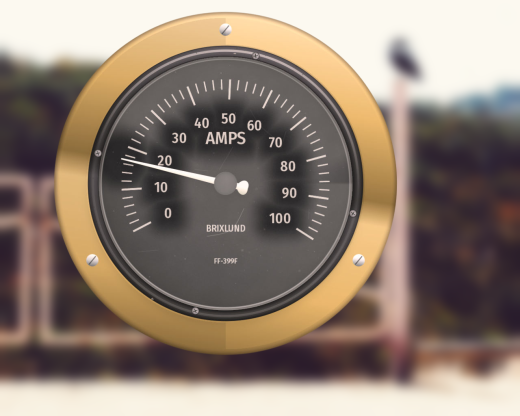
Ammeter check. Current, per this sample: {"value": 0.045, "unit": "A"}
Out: {"value": 17, "unit": "A"}
